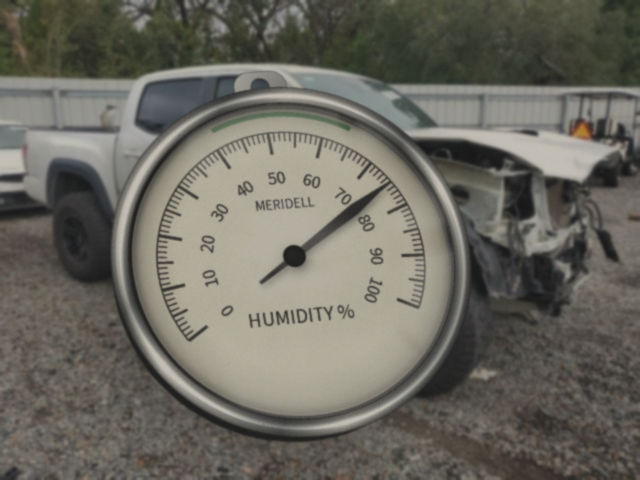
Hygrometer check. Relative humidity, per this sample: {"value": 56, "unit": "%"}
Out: {"value": 75, "unit": "%"}
